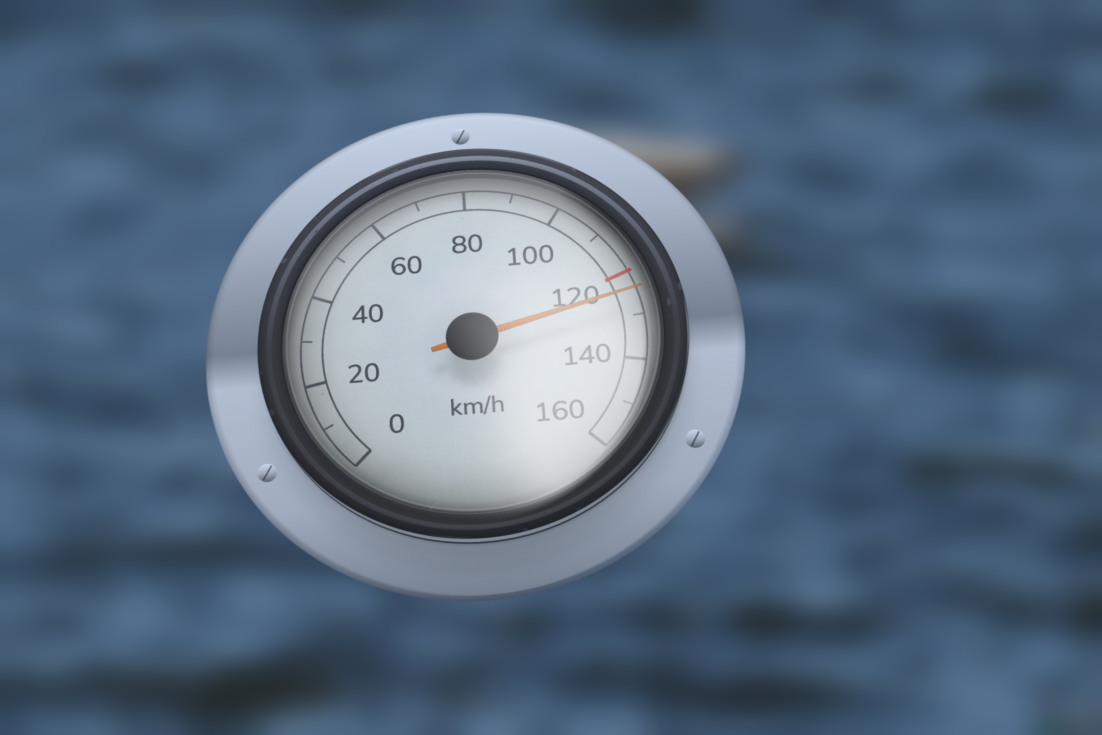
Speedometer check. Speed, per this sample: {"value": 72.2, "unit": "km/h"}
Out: {"value": 125, "unit": "km/h"}
